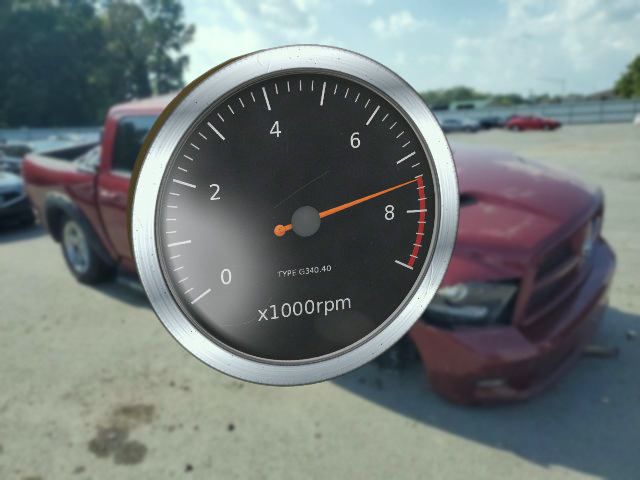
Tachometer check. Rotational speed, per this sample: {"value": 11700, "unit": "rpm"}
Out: {"value": 7400, "unit": "rpm"}
